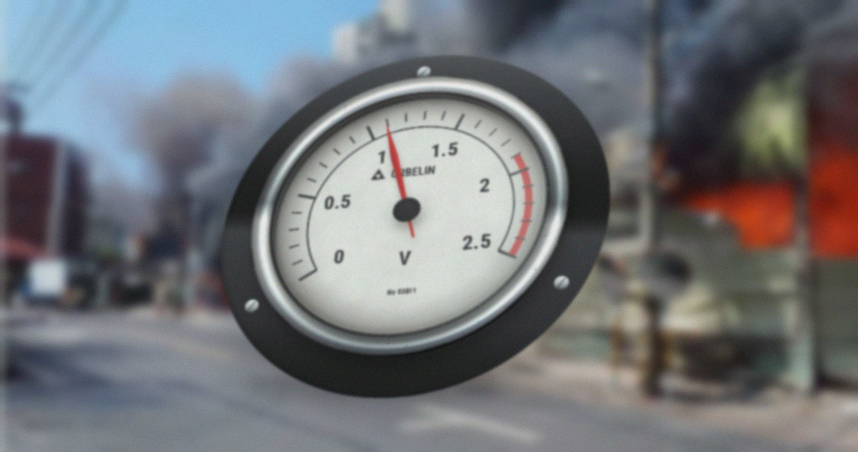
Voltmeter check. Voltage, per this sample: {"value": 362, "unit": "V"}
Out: {"value": 1.1, "unit": "V"}
